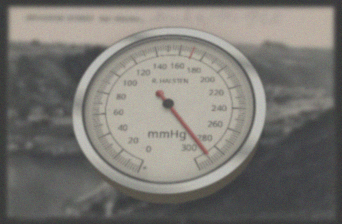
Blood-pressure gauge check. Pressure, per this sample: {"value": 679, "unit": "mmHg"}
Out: {"value": 290, "unit": "mmHg"}
